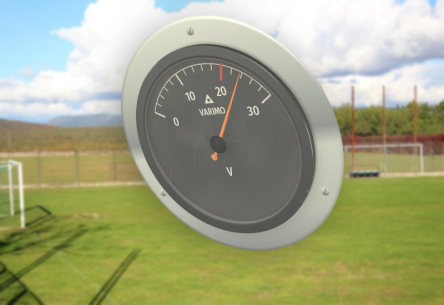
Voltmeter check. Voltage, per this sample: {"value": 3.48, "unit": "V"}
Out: {"value": 24, "unit": "V"}
